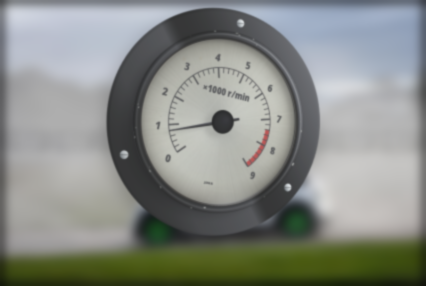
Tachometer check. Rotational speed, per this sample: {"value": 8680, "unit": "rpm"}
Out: {"value": 800, "unit": "rpm"}
